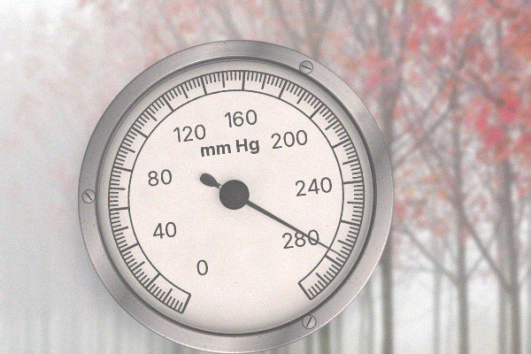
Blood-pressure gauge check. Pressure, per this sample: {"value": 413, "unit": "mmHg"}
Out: {"value": 276, "unit": "mmHg"}
